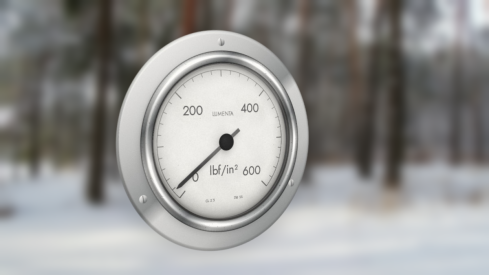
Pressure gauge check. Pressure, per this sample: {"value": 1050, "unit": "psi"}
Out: {"value": 20, "unit": "psi"}
